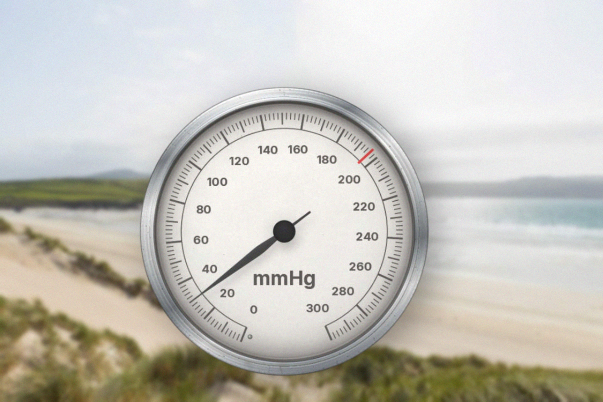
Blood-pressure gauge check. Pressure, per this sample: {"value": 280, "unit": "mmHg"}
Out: {"value": 30, "unit": "mmHg"}
